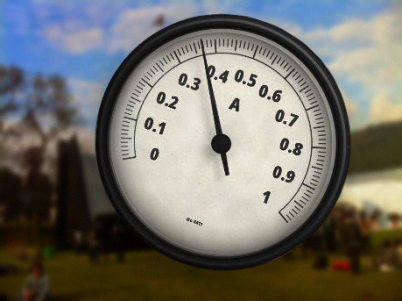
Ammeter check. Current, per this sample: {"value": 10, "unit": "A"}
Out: {"value": 0.37, "unit": "A"}
